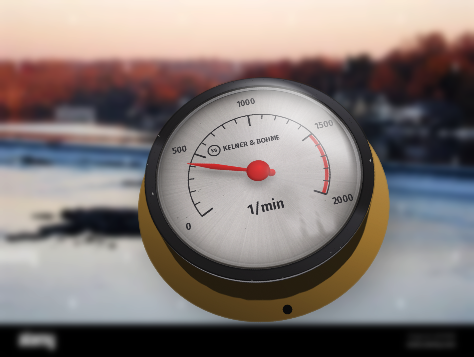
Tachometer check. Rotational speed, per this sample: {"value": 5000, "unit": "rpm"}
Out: {"value": 400, "unit": "rpm"}
